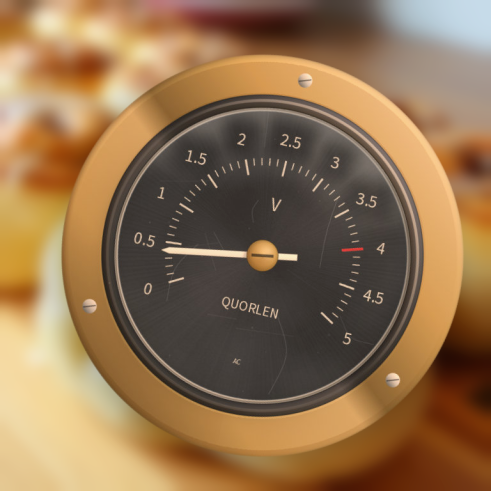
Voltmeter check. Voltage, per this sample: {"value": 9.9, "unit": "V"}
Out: {"value": 0.4, "unit": "V"}
